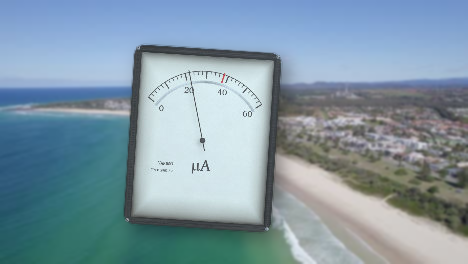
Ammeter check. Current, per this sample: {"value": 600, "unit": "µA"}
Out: {"value": 22, "unit": "µA"}
